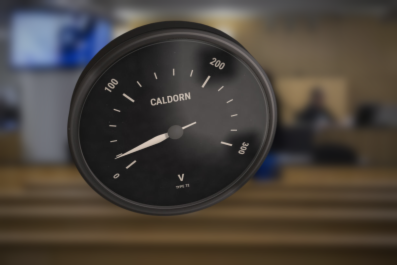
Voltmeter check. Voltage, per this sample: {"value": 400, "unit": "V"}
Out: {"value": 20, "unit": "V"}
